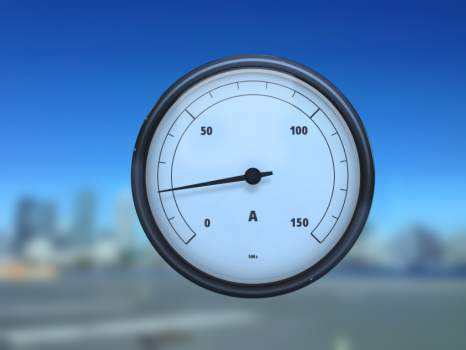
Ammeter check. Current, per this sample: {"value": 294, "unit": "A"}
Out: {"value": 20, "unit": "A"}
